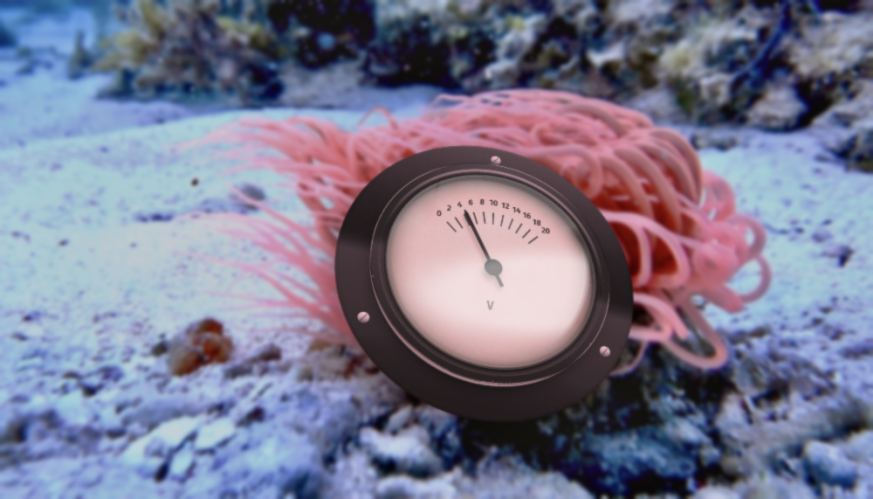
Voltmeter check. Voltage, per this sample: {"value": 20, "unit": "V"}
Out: {"value": 4, "unit": "V"}
